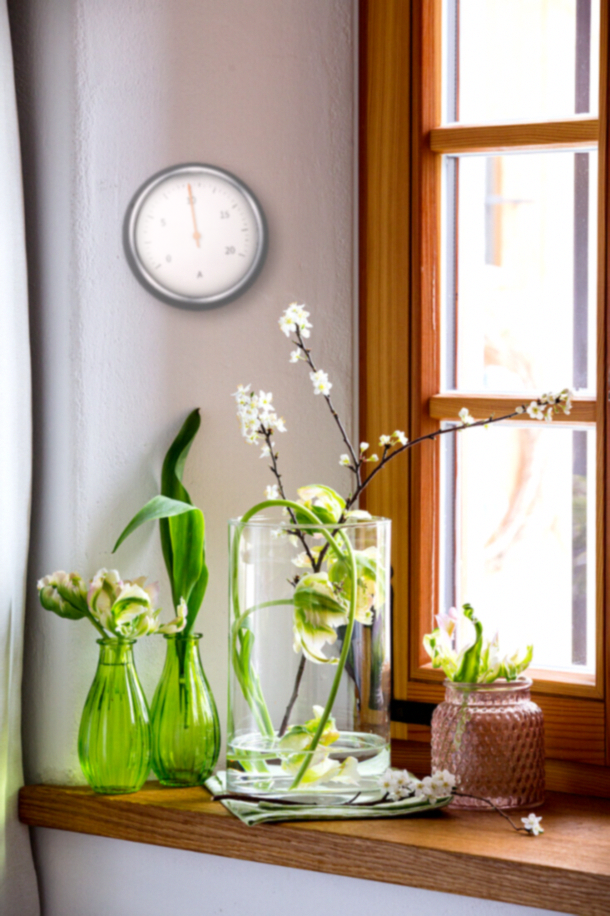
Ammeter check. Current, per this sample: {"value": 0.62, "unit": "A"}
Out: {"value": 10, "unit": "A"}
